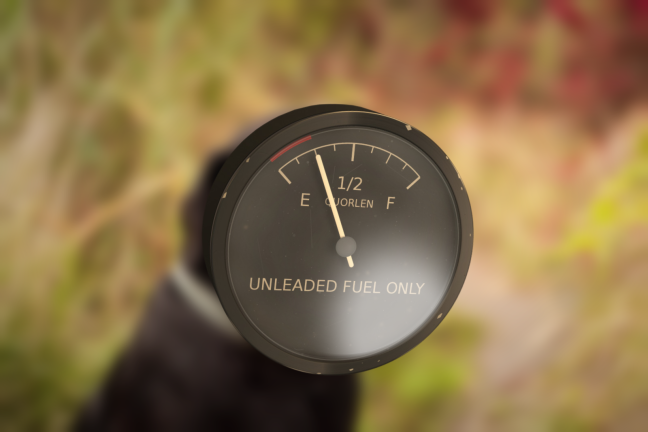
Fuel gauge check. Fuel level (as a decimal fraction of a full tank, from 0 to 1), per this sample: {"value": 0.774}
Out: {"value": 0.25}
